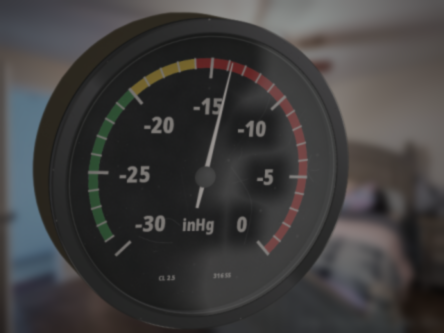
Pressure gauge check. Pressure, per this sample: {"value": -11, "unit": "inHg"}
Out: {"value": -14, "unit": "inHg"}
